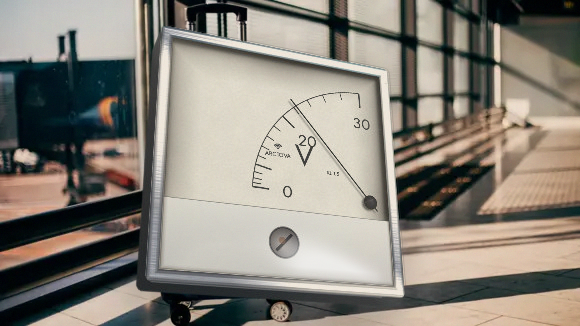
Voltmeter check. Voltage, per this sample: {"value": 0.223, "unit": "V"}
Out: {"value": 22, "unit": "V"}
